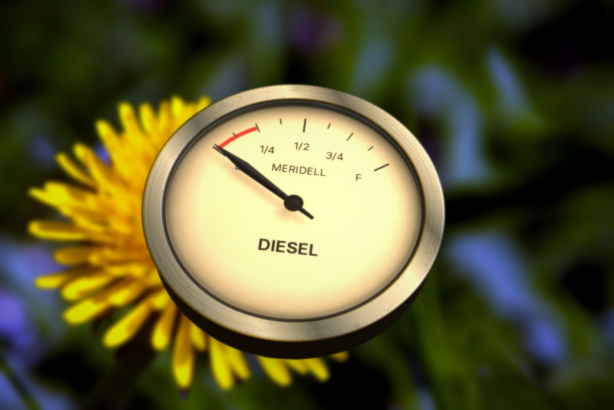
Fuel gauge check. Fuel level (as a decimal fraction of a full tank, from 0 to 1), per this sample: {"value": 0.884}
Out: {"value": 0}
